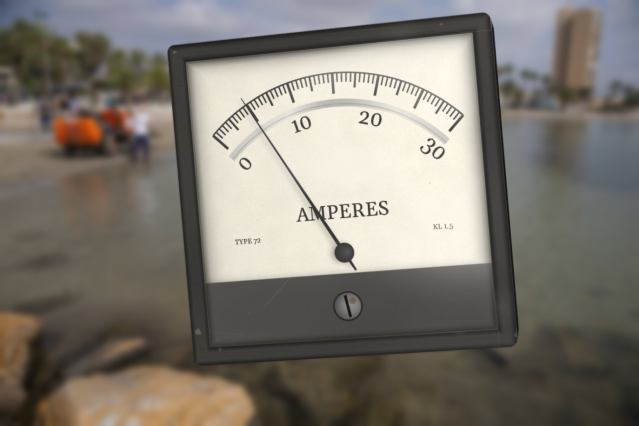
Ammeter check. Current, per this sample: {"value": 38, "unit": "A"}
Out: {"value": 5, "unit": "A"}
